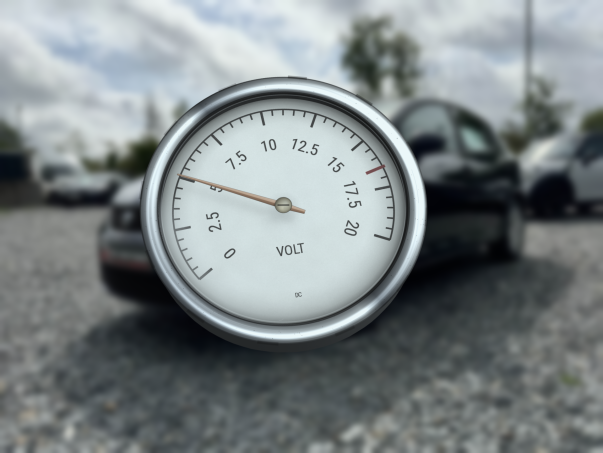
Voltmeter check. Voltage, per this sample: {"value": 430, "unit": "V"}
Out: {"value": 5, "unit": "V"}
